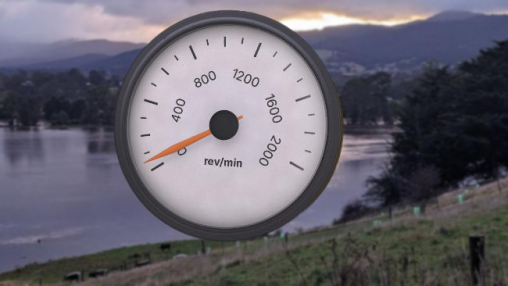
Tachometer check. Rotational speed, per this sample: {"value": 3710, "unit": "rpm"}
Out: {"value": 50, "unit": "rpm"}
